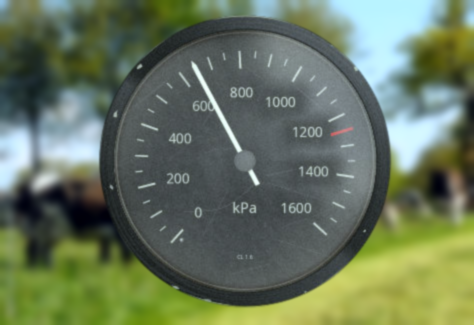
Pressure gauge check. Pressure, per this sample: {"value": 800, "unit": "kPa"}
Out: {"value": 650, "unit": "kPa"}
